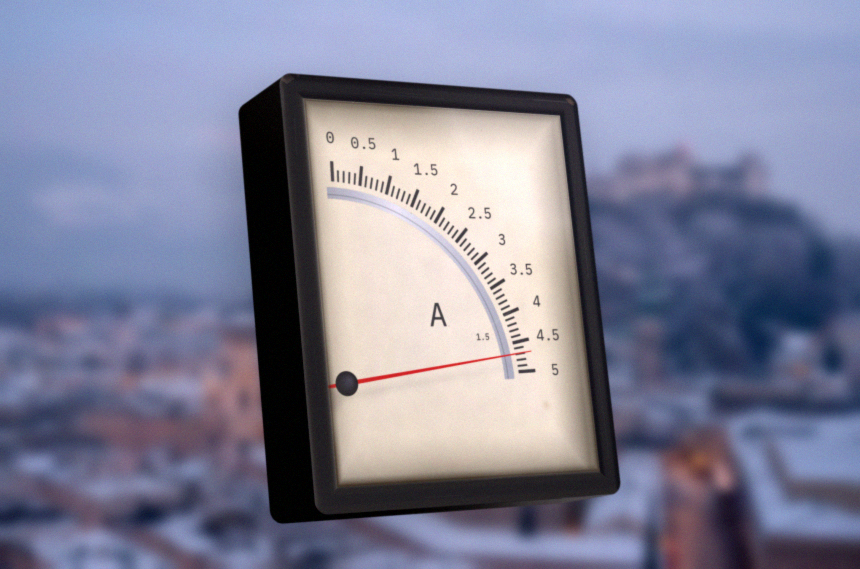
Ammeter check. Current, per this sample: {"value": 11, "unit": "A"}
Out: {"value": 4.7, "unit": "A"}
